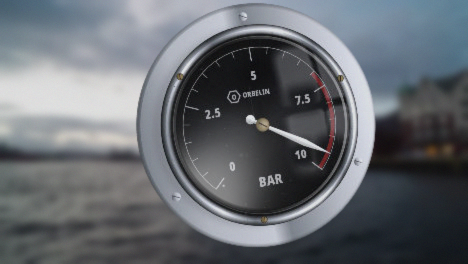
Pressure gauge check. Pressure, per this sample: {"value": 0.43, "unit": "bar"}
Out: {"value": 9.5, "unit": "bar"}
